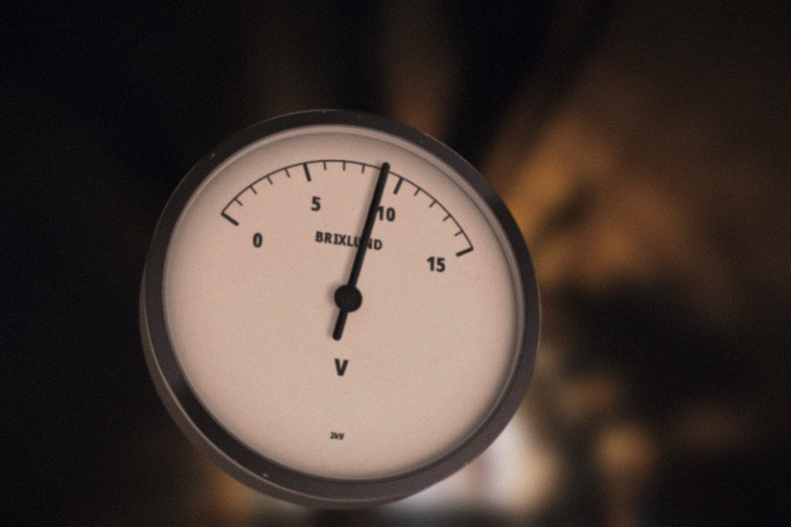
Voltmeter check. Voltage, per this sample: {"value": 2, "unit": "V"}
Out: {"value": 9, "unit": "V"}
